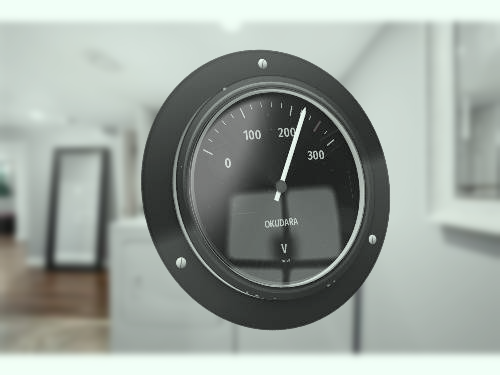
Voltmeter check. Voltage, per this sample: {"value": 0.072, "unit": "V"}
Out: {"value": 220, "unit": "V"}
